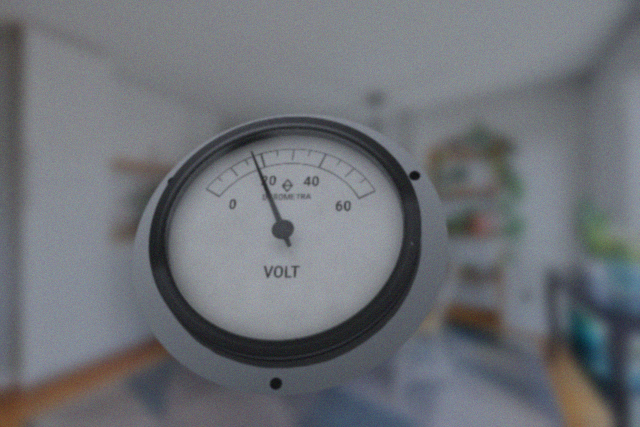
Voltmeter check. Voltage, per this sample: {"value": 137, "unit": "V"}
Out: {"value": 17.5, "unit": "V"}
